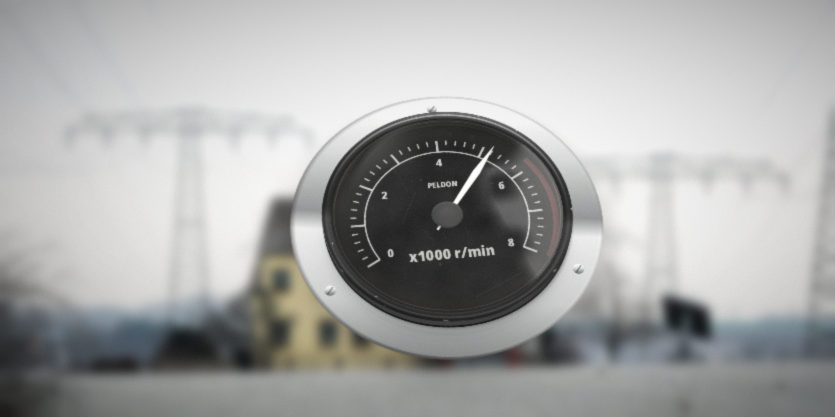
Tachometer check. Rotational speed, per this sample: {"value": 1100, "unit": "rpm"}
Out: {"value": 5200, "unit": "rpm"}
